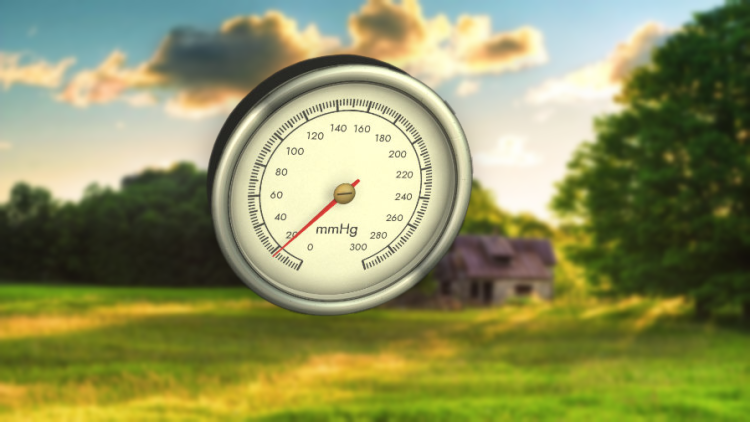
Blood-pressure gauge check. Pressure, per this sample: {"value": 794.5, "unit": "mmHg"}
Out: {"value": 20, "unit": "mmHg"}
